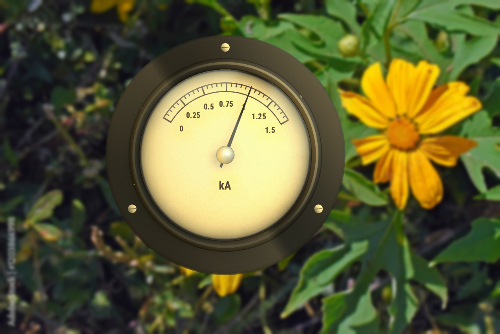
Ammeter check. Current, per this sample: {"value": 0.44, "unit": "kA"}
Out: {"value": 1, "unit": "kA"}
